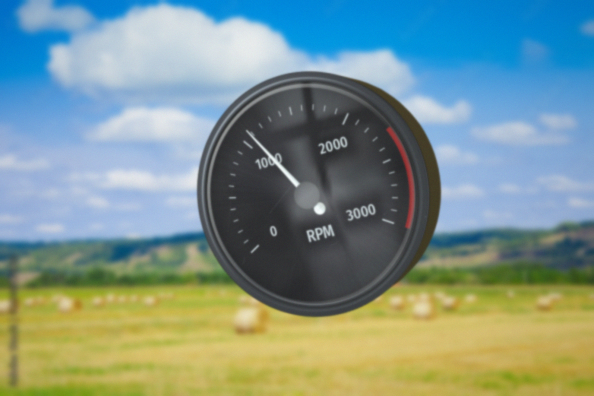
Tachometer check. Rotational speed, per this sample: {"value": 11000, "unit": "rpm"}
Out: {"value": 1100, "unit": "rpm"}
